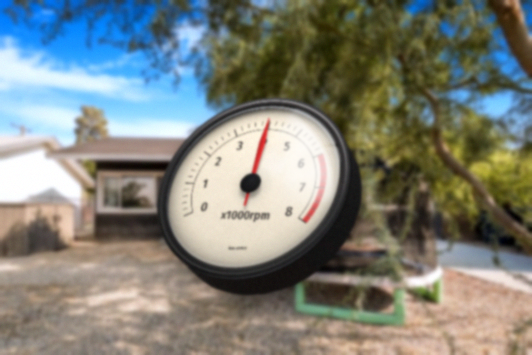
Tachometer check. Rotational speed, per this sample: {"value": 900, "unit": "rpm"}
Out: {"value": 4000, "unit": "rpm"}
